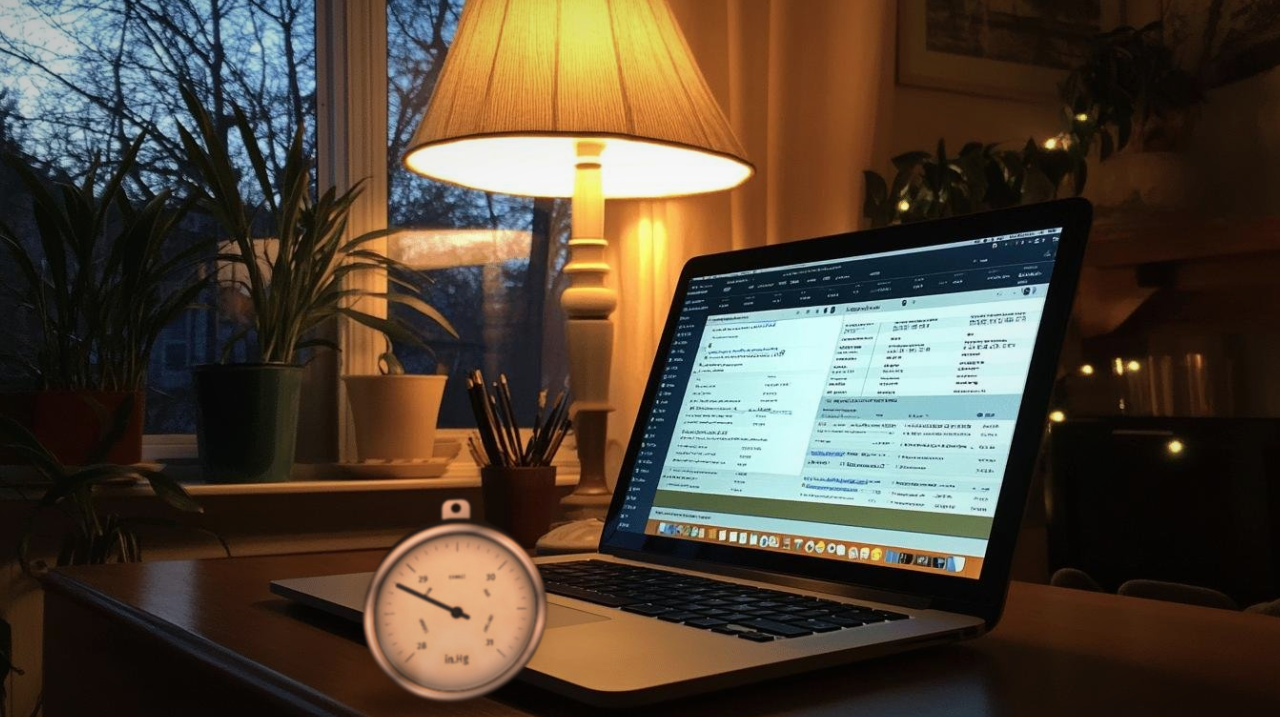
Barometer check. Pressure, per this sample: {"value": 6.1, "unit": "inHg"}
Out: {"value": 28.8, "unit": "inHg"}
